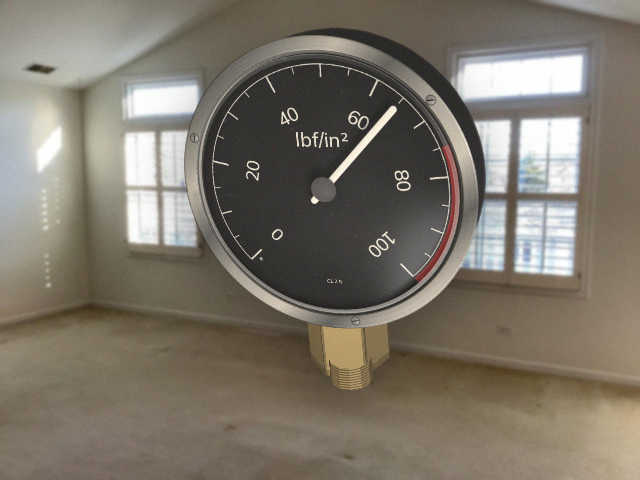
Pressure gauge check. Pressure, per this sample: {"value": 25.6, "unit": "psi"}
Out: {"value": 65, "unit": "psi"}
